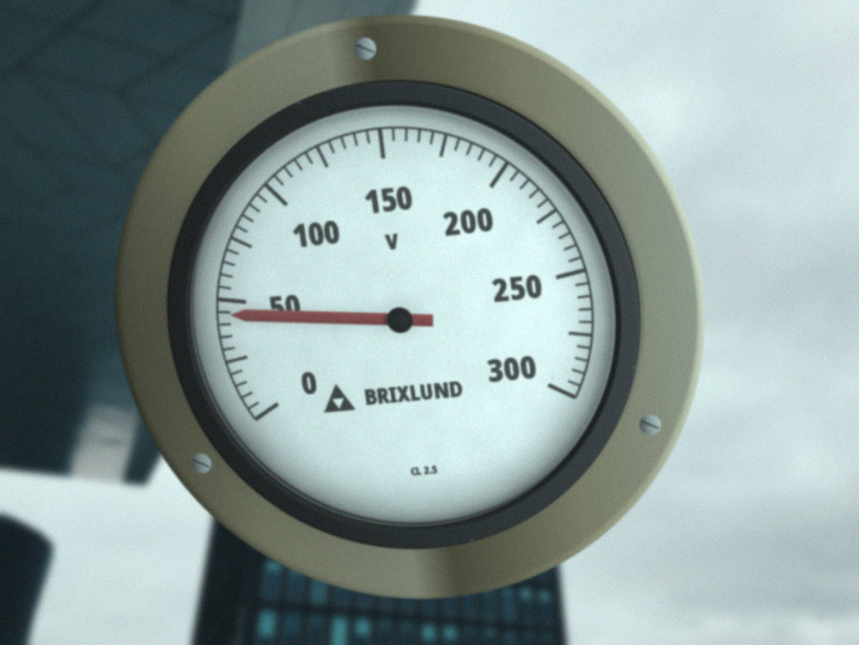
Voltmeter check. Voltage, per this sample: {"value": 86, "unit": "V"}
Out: {"value": 45, "unit": "V"}
